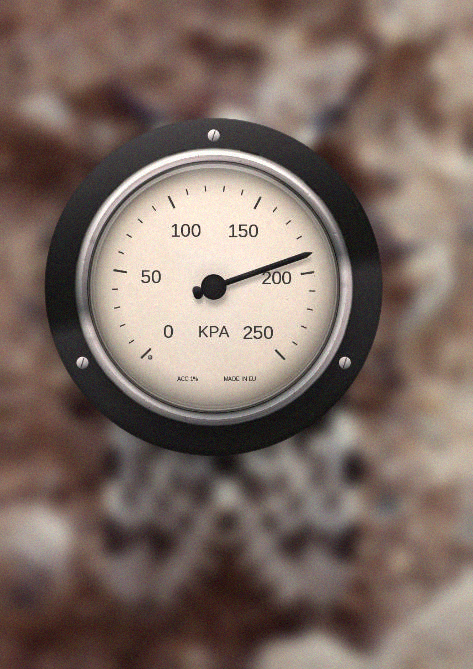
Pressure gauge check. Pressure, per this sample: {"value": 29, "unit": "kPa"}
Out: {"value": 190, "unit": "kPa"}
